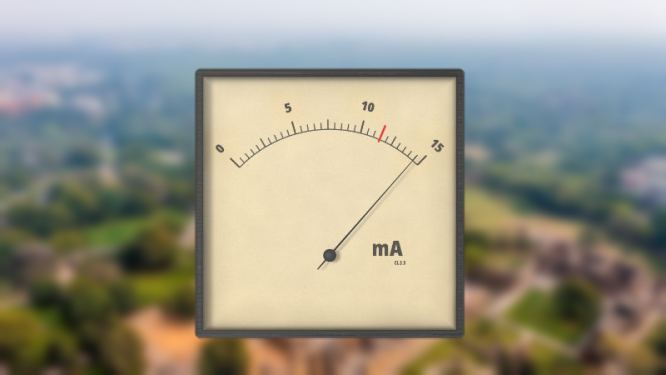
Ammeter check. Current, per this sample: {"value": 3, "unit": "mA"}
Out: {"value": 14.5, "unit": "mA"}
